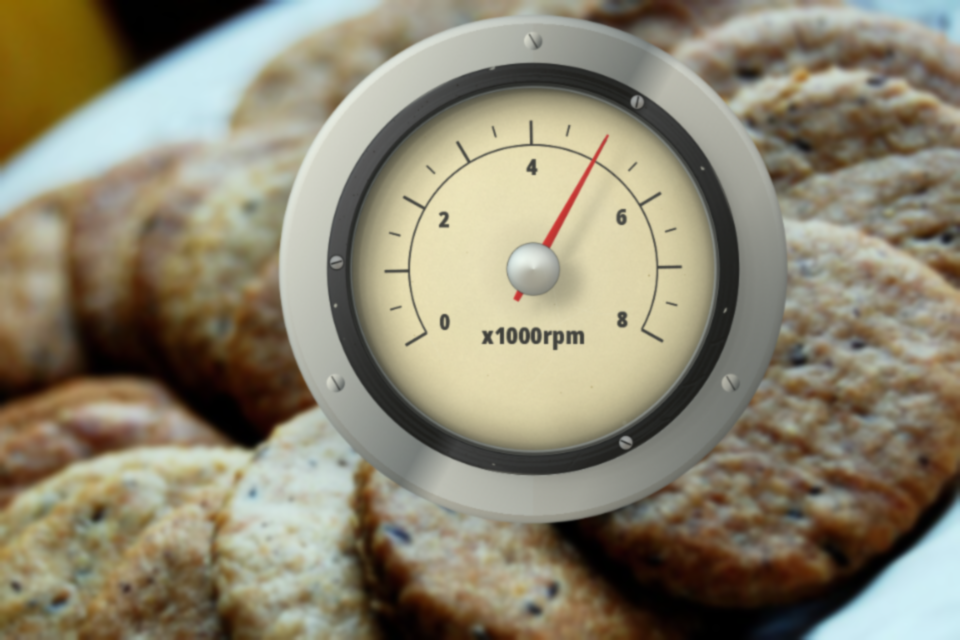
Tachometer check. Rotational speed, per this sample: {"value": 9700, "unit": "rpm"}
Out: {"value": 5000, "unit": "rpm"}
